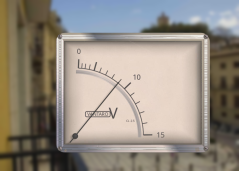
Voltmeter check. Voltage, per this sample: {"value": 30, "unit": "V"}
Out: {"value": 9, "unit": "V"}
